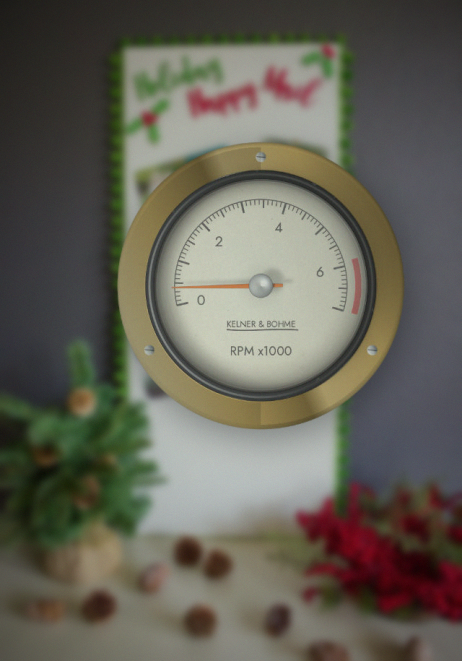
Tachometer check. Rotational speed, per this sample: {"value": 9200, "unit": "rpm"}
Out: {"value": 400, "unit": "rpm"}
